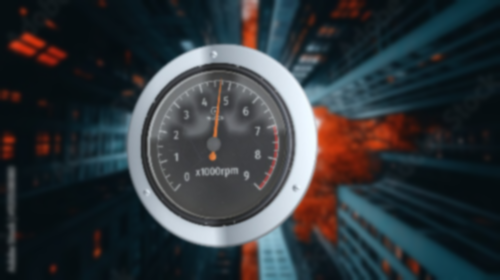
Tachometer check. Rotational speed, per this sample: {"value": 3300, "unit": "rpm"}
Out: {"value": 4750, "unit": "rpm"}
